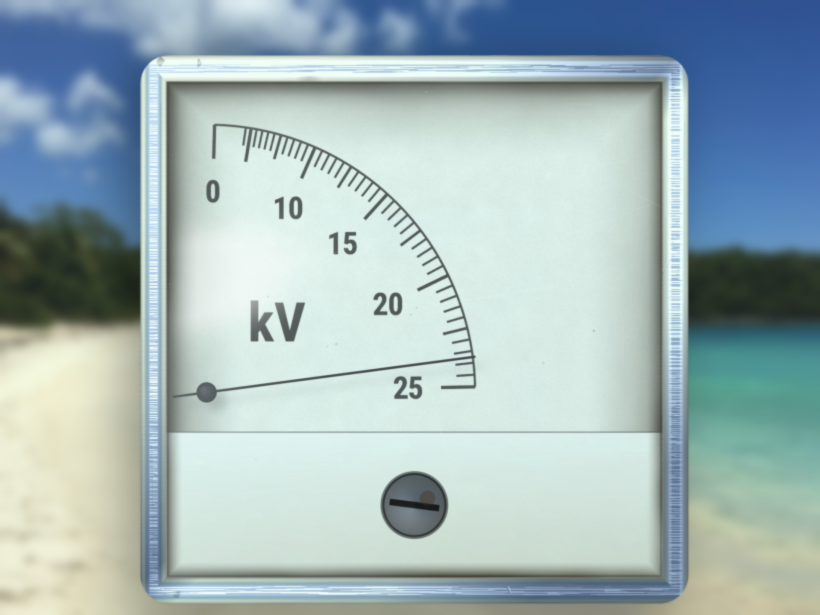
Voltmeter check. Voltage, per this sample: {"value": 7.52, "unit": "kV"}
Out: {"value": 23.75, "unit": "kV"}
